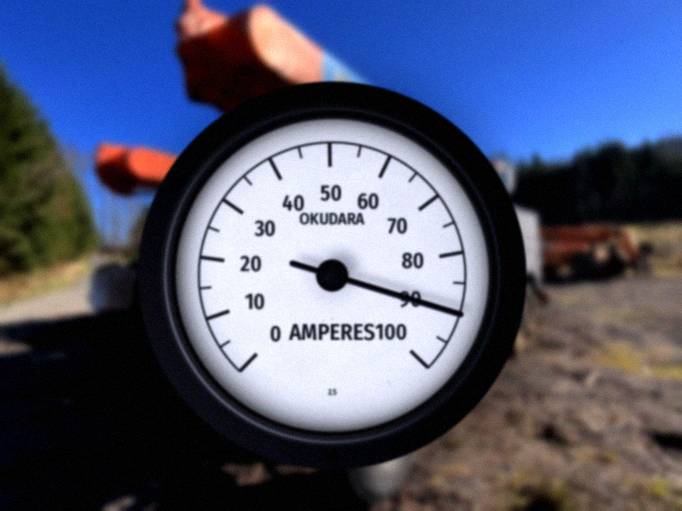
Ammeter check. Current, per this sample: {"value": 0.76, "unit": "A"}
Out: {"value": 90, "unit": "A"}
